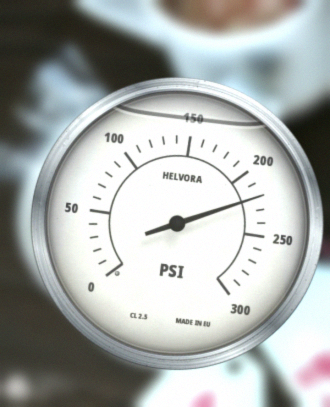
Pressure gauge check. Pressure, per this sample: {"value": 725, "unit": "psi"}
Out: {"value": 220, "unit": "psi"}
